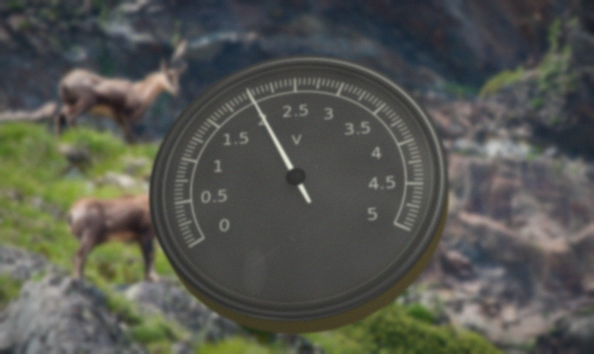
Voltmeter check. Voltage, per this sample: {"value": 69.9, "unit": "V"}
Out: {"value": 2, "unit": "V"}
